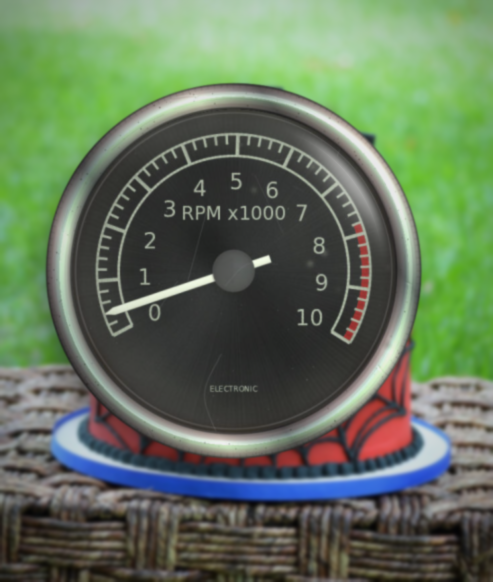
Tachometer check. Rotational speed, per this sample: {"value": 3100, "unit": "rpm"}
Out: {"value": 400, "unit": "rpm"}
